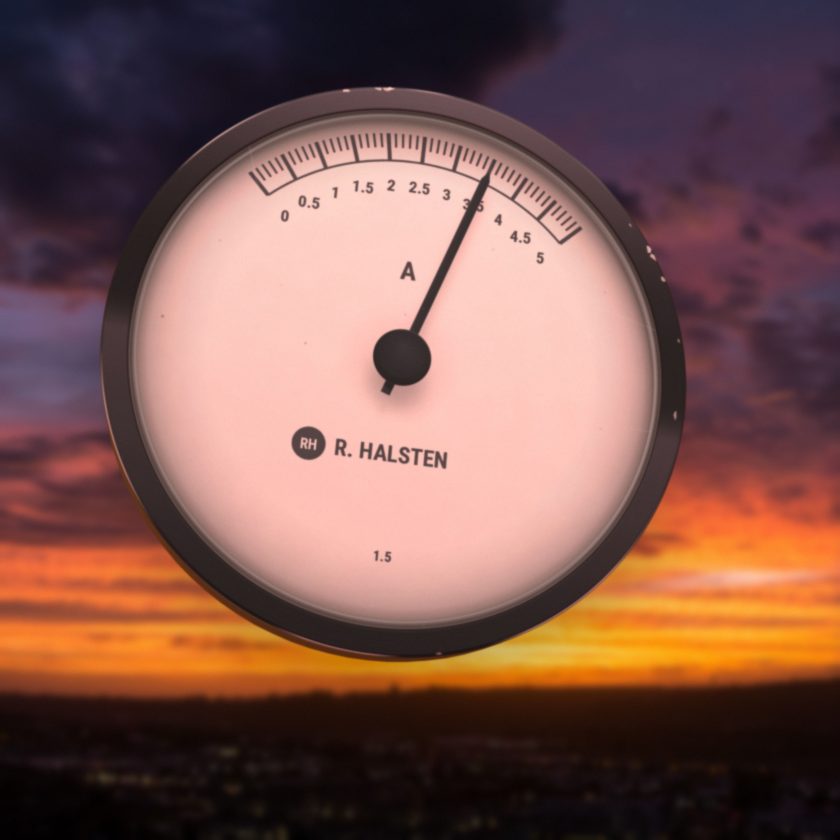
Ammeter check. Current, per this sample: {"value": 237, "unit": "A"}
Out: {"value": 3.5, "unit": "A"}
